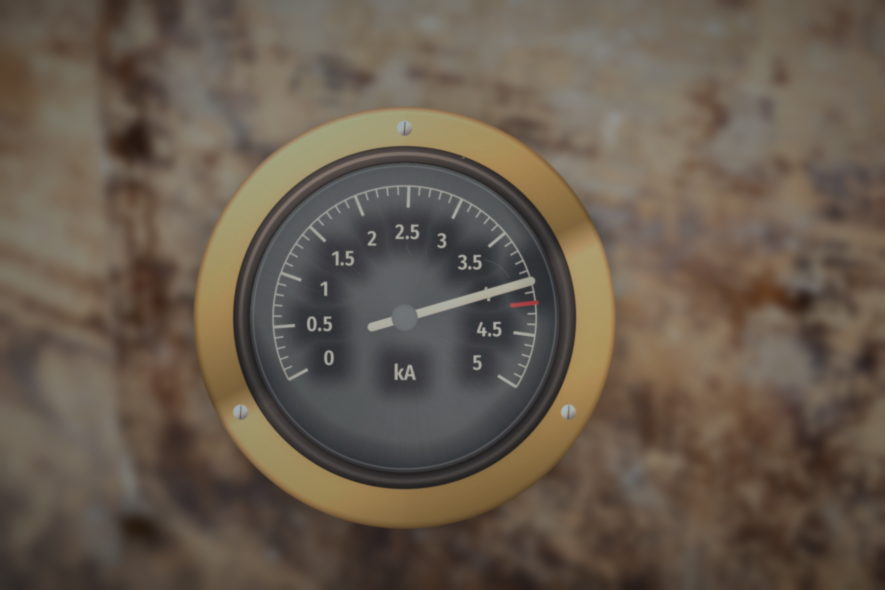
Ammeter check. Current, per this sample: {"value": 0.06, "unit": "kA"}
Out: {"value": 4, "unit": "kA"}
